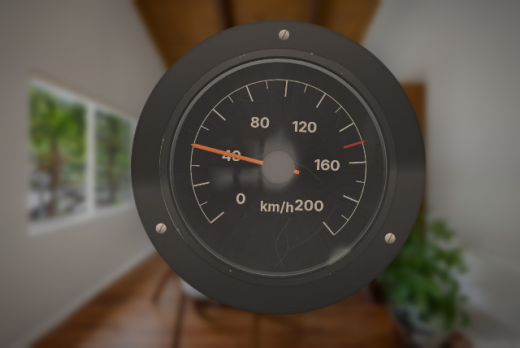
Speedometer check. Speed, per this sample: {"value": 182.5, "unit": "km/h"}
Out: {"value": 40, "unit": "km/h"}
